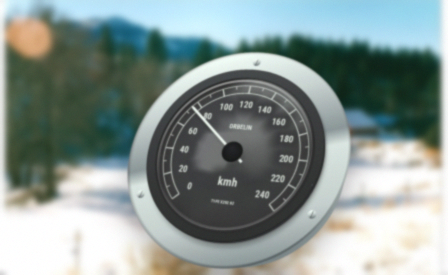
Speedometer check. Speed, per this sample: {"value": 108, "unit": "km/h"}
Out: {"value": 75, "unit": "km/h"}
